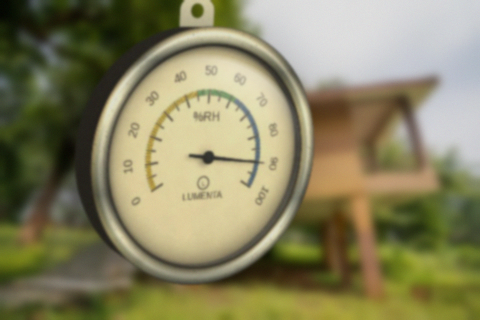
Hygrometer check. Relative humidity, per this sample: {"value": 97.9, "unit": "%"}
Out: {"value": 90, "unit": "%"}
